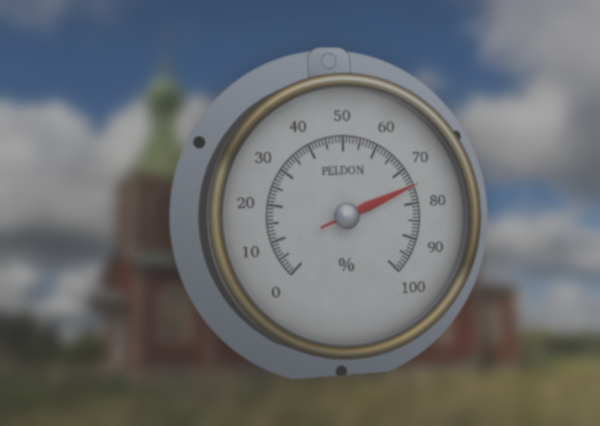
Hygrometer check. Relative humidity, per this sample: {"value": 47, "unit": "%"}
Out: {"value": 75, "unit": "%"}
